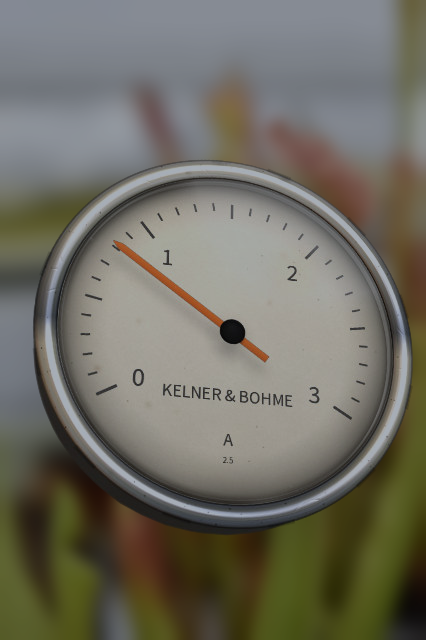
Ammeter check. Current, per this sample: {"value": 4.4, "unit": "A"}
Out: {"value": 0.8, "unit": "A"}
